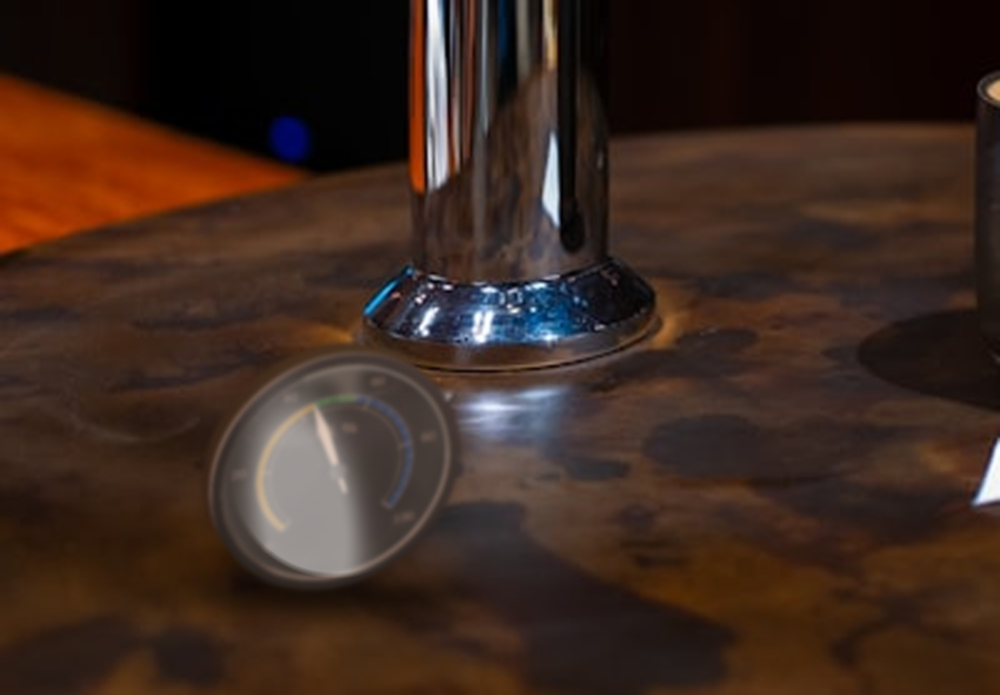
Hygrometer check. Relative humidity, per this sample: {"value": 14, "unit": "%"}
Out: {"value": 44, "unit": "%"}
